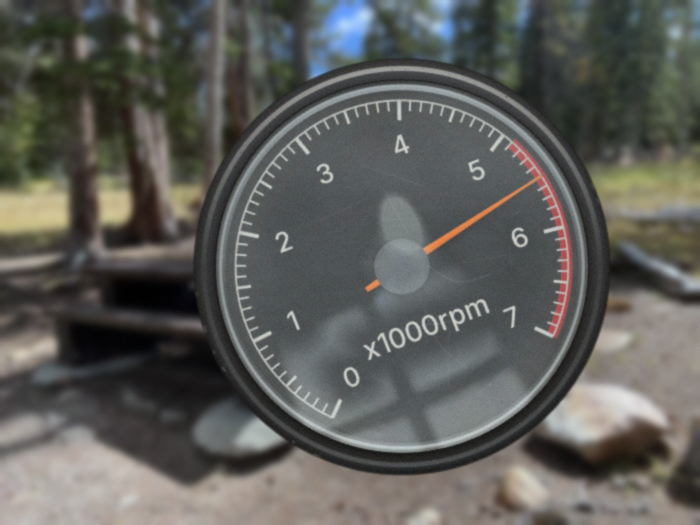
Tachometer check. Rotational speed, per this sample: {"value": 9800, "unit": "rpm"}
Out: {"value": 5500, "unit": "rpm"}
